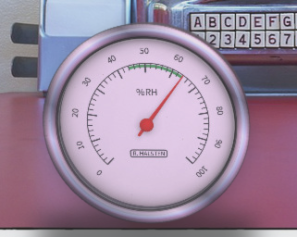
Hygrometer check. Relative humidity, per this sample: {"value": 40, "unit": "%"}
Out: {"value": 64, "unit": "%"}
